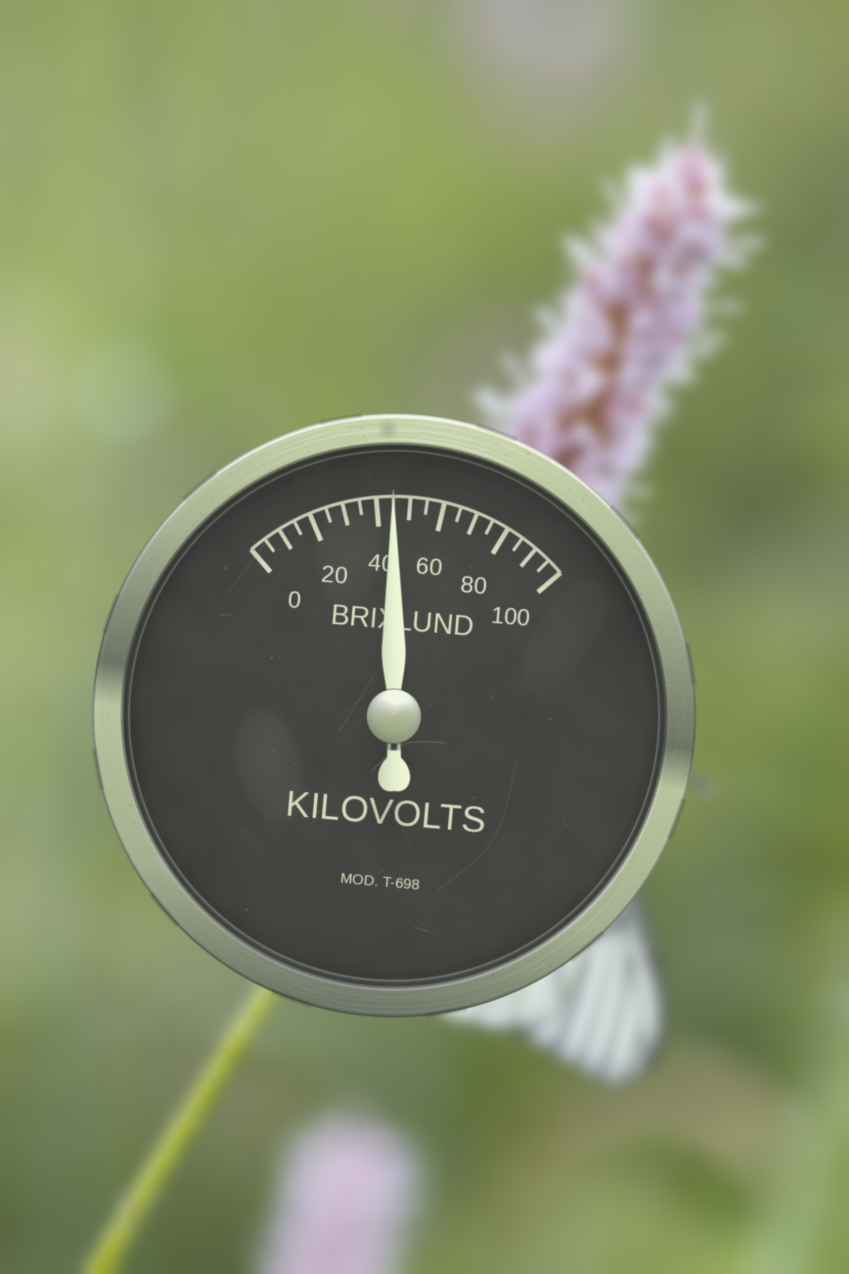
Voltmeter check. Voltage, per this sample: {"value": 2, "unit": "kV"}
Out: {"value": 45, "unit": "kV"}
